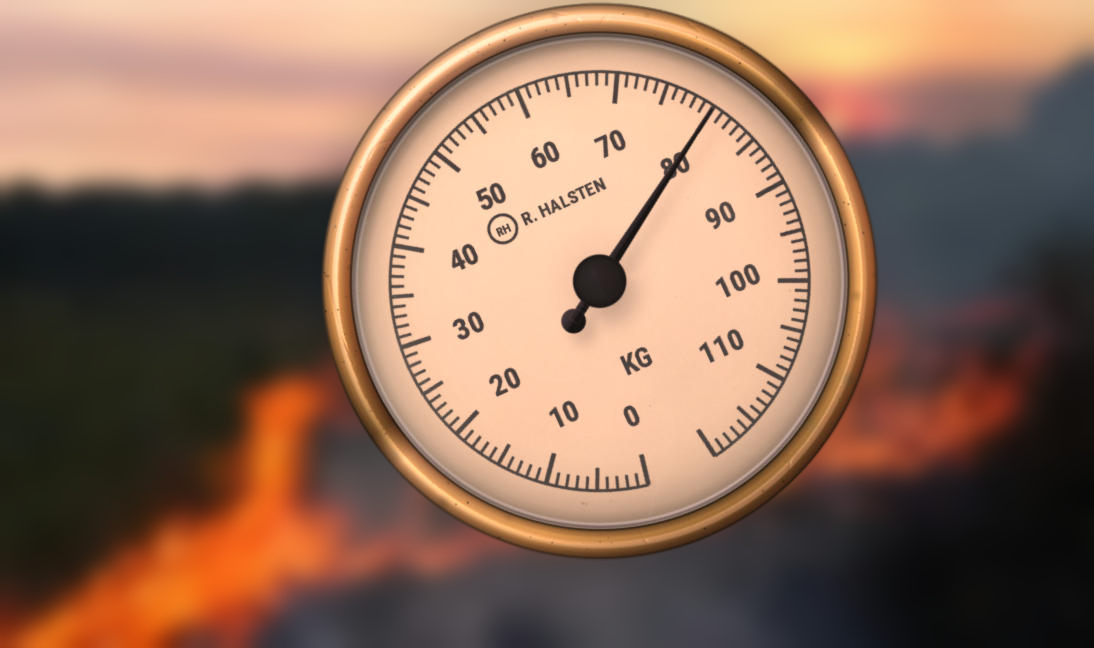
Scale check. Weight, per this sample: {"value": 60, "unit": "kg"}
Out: {"value": 80, "unit": "kg"}
